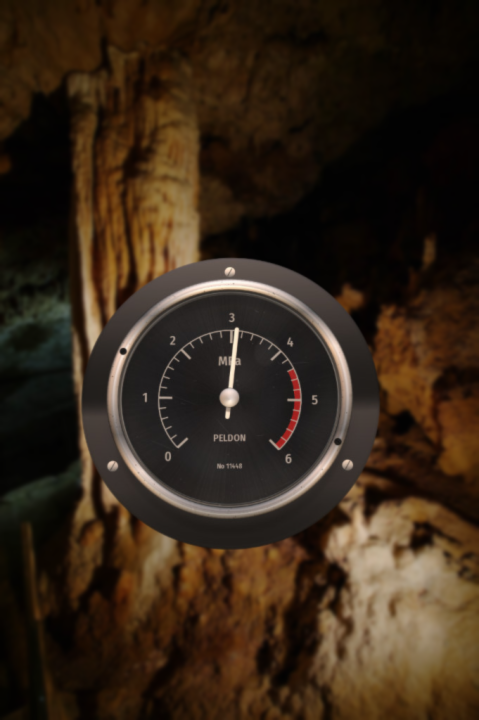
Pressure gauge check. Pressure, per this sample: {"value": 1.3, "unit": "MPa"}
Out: {"value": 3.1, "unit": "MPa"}
